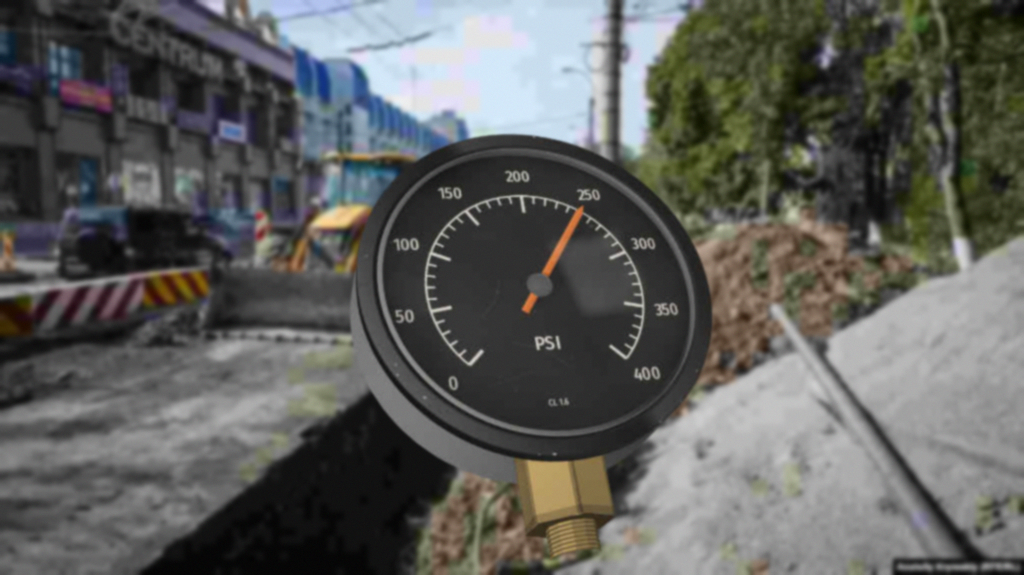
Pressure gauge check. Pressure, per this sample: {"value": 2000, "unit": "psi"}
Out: {"value": 250, "unit": "psi"}
